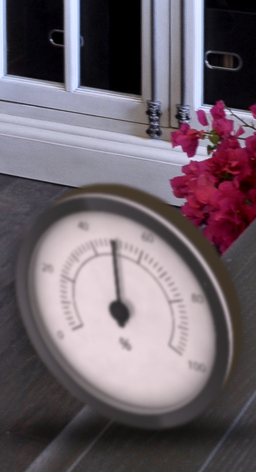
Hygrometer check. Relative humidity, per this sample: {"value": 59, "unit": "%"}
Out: {"value": 50, "unit": "%"}
